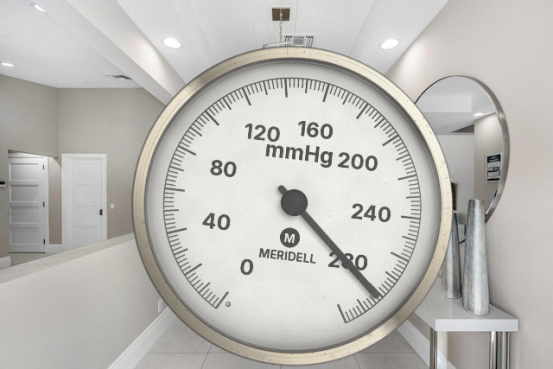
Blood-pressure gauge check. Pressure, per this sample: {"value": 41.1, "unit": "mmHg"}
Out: {"value": 282, "unit": "mmHg"}
